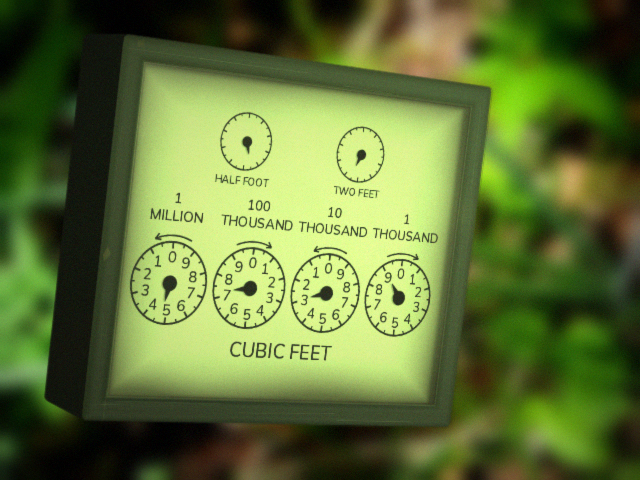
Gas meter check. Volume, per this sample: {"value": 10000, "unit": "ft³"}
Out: {"value": 472900, "unit": "ft³"}
